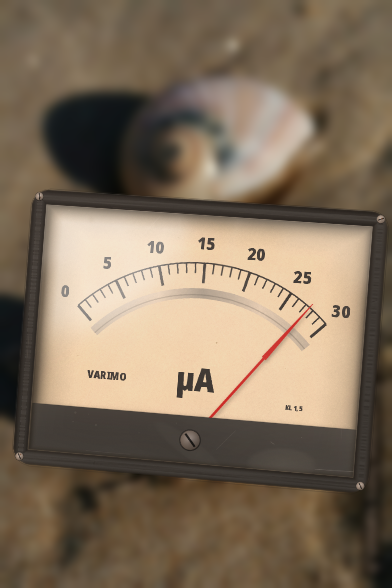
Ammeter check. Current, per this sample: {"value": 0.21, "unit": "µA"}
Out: {"value": 27.5, "unit": "µA"}
